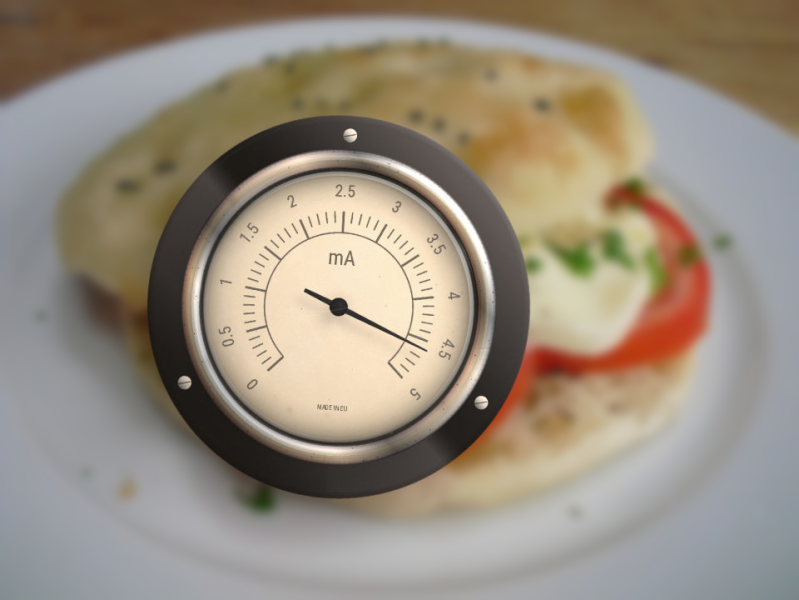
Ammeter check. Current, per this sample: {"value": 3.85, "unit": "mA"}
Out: {"value": 4.6, "unit": "mA"}
